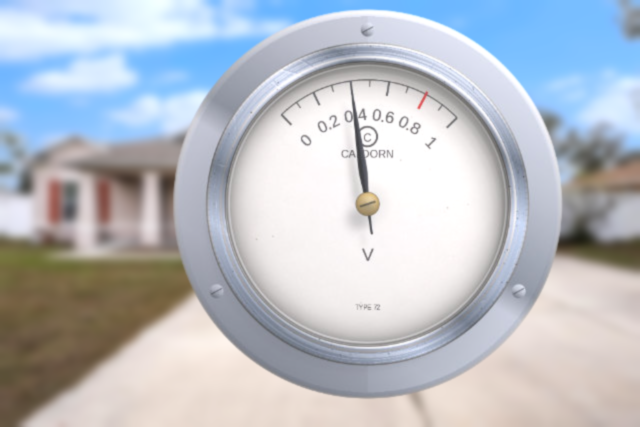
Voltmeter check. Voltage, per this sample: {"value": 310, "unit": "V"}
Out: {"value": 0.4, "unit": "V"}
